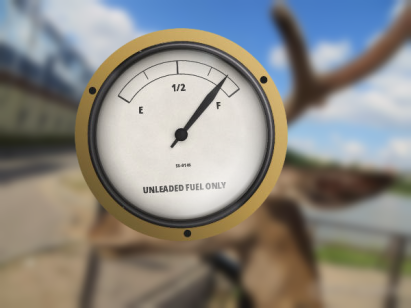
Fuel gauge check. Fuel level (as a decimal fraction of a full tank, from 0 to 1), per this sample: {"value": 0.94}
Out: {"value": 0.875}
